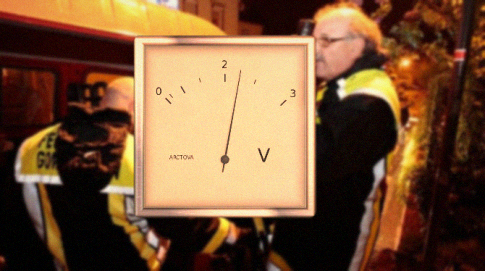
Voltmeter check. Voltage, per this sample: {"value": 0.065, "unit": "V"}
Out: {"value": 2.25, "unit": "V"}
